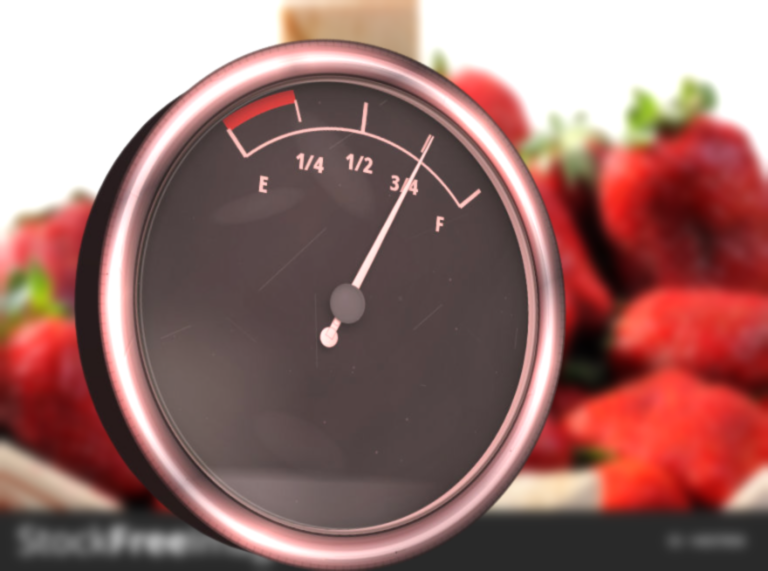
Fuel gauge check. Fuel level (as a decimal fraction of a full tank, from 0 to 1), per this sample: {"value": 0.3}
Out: {"value": 0.75}
